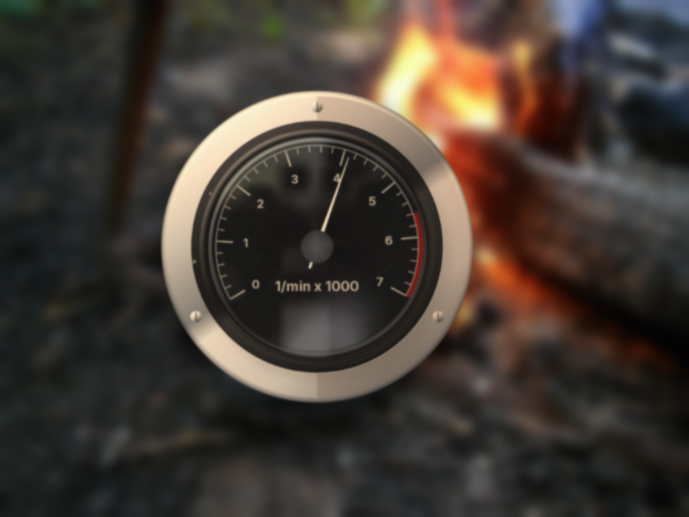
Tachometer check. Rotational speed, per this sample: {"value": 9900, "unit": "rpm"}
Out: {"value": 4100, "unit": "rpm"}
